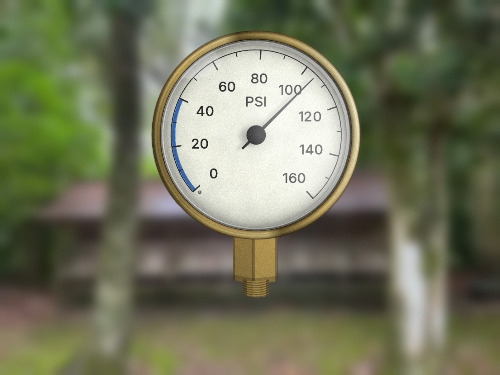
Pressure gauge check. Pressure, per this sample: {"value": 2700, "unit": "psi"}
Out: {"value": 105, "unit": "psi"}
